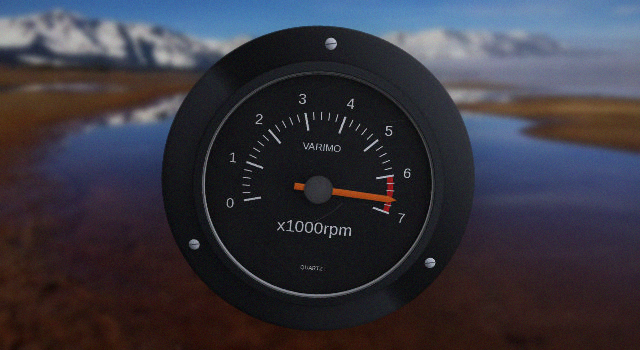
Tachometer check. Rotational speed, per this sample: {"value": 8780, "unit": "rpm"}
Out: {"value": 6600, "unit": "rpm"}
